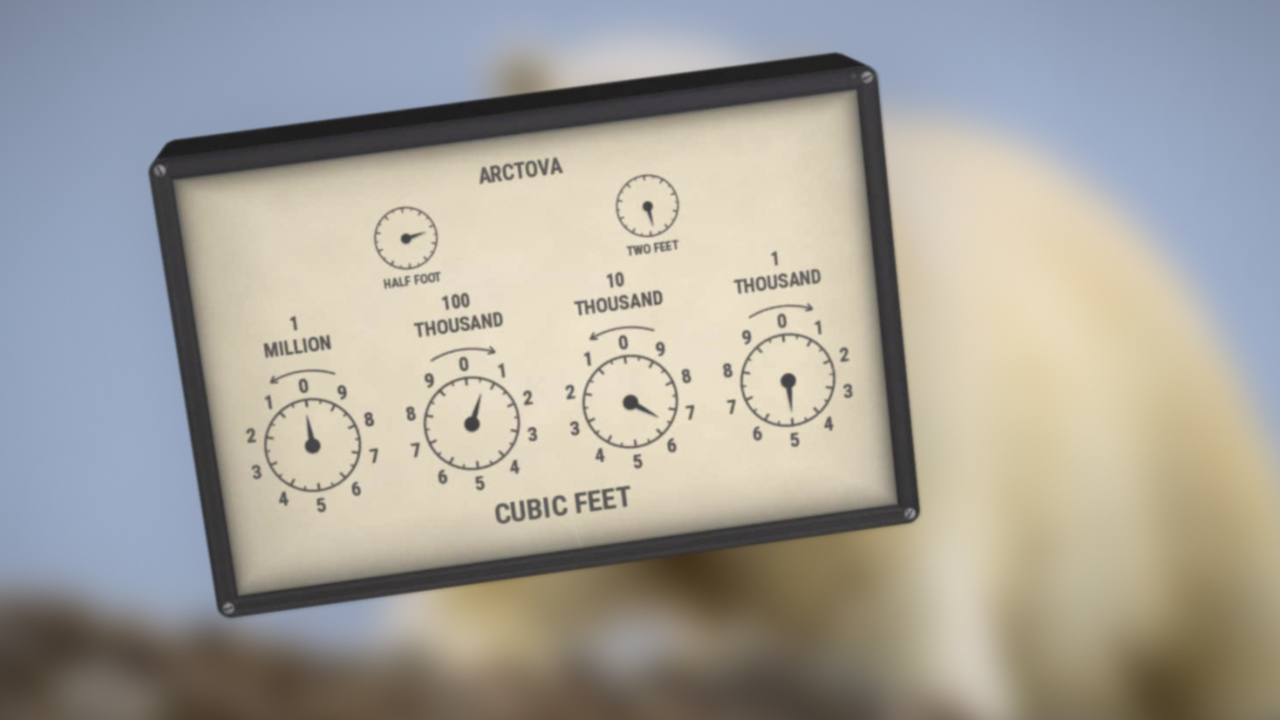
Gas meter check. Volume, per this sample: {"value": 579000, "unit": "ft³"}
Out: {"value": 6500, "unit": "ft³"}
